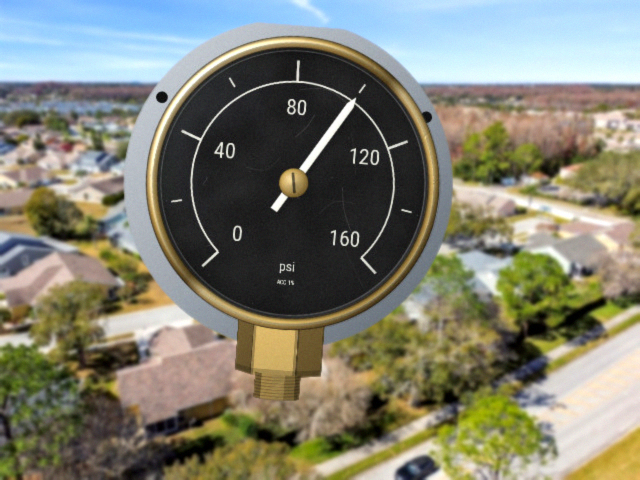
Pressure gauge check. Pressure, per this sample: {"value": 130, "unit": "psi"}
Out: {"value": 100, "unit": "psi"}
